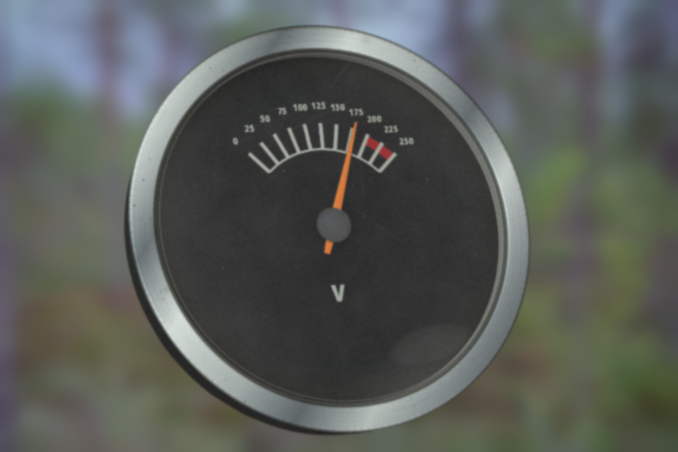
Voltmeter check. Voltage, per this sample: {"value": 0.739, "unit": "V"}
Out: {"value": 175, "unit": "V"}
